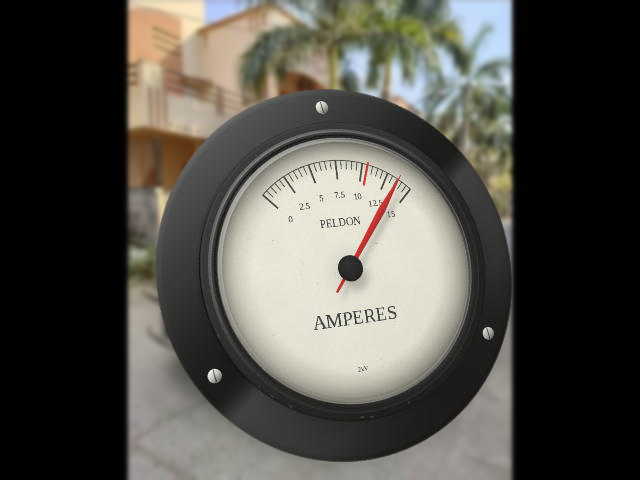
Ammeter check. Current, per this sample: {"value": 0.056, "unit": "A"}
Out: {"value": 13.5, "unit": "A"}
